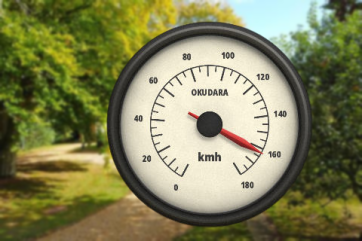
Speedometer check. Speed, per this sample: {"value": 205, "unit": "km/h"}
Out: {"value": 162.5, "unit": "km/h"}
